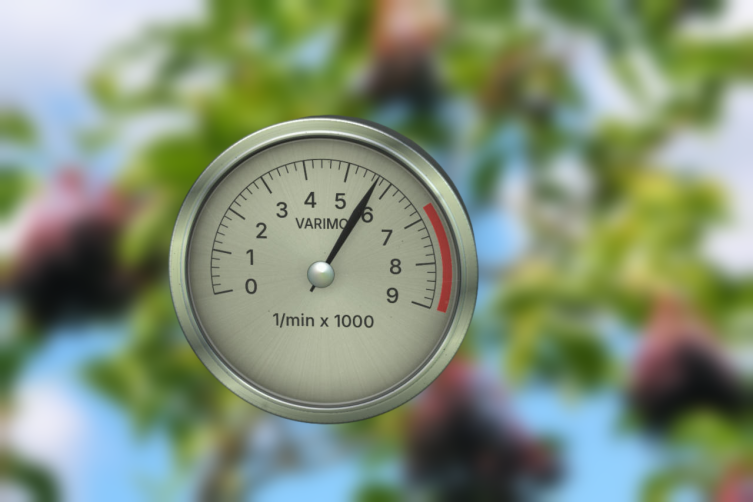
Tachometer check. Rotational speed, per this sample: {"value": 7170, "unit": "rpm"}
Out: {"value": 5700, "unit": "rpm"}
